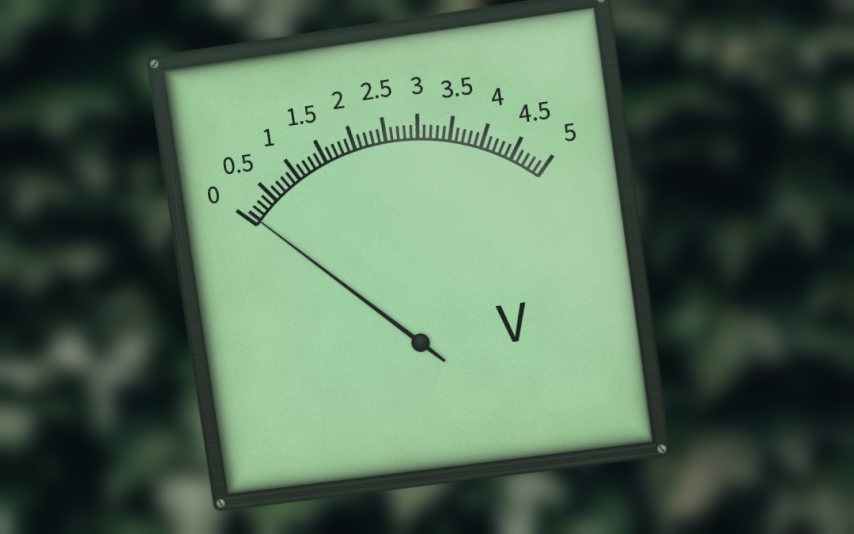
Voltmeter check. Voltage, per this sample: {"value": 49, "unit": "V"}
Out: {"value": 0.1, "unit": "V"}
